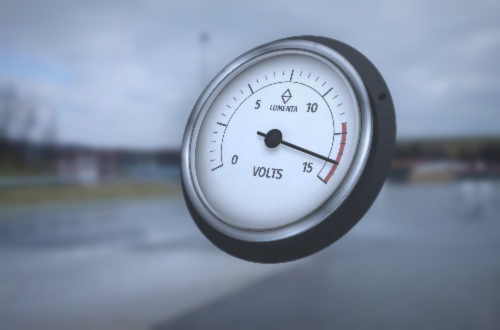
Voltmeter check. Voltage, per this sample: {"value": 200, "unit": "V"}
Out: {"value": 14, "unit": "V"}
